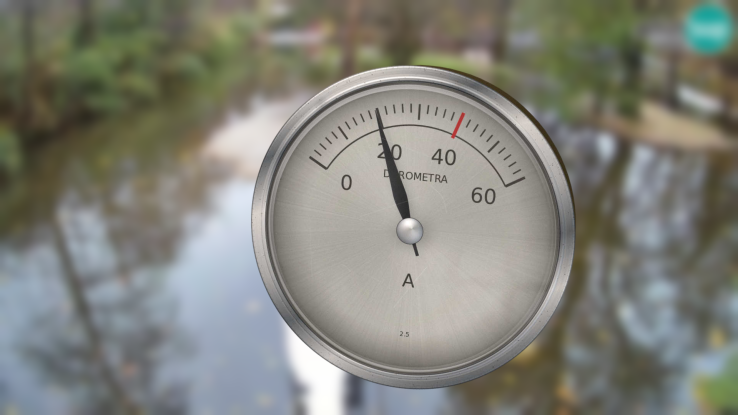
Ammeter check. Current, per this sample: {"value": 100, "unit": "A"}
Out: {"value": 20, "unit": "A"}
